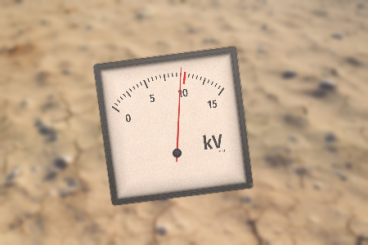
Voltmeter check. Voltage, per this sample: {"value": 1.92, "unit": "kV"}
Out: {"value": 9.5, "unit": "kV"}
